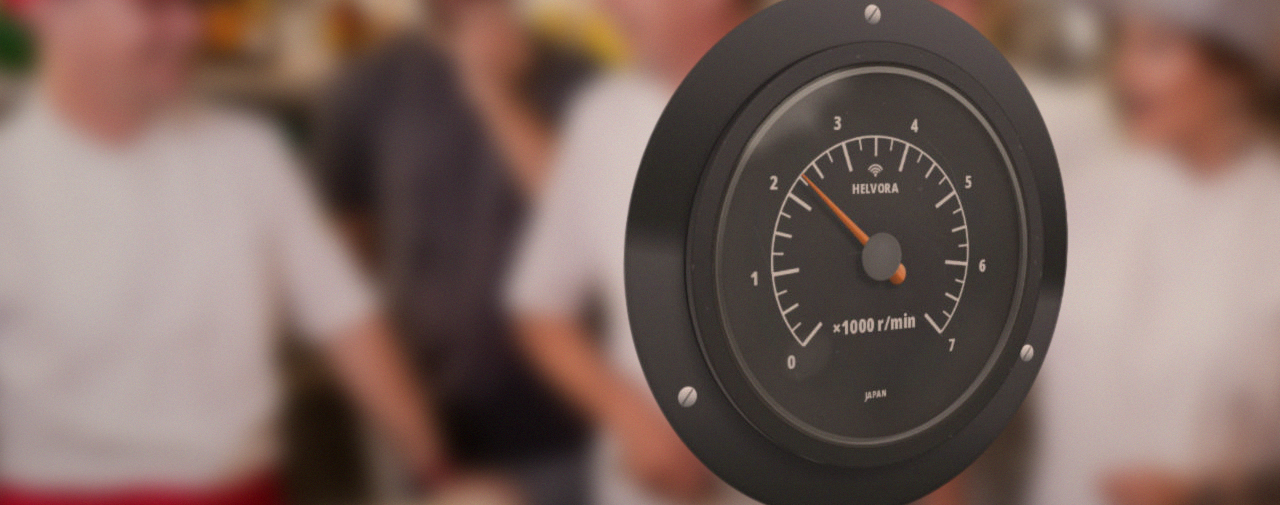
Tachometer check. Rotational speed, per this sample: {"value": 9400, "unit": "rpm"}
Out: {"value": 2250, "unit": "rpm"}
